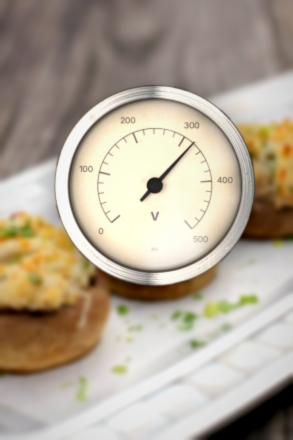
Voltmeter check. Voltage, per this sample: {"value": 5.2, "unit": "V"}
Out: {"value": 320, "unit": "V"}
